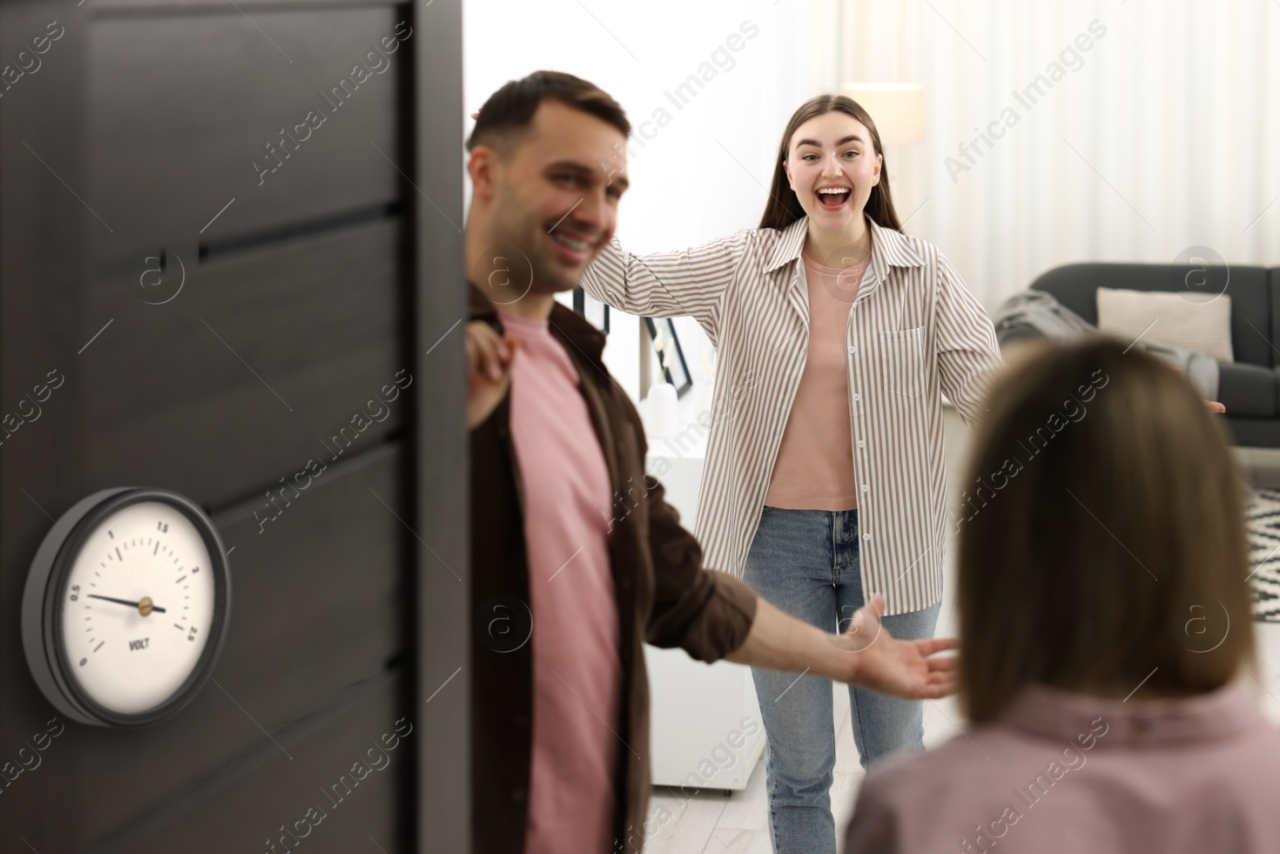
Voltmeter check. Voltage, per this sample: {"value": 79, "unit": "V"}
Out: {"value": 0.5, "unit": "V"}
